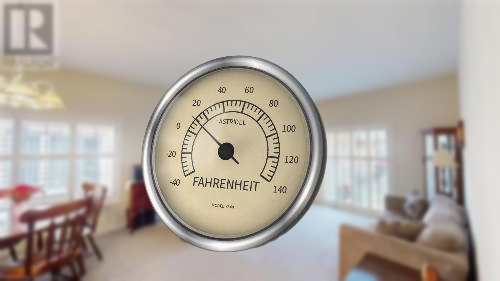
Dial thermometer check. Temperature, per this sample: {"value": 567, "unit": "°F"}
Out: {"value": 12, "unit": "°F"}
